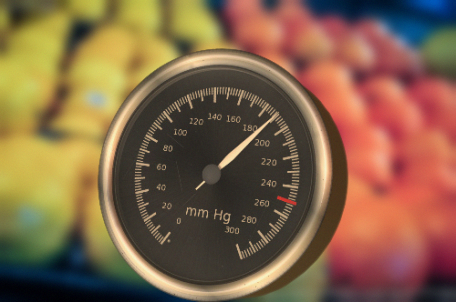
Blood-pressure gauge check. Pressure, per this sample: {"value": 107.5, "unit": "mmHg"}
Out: {"value": 190, "unit": "mmHg"}
